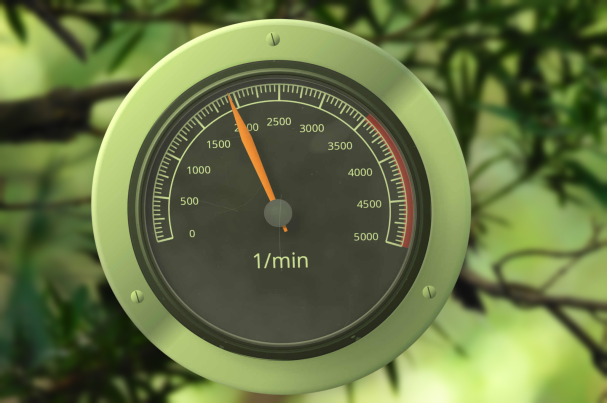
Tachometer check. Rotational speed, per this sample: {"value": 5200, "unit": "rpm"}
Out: {"value": 1950, "unit": "rpm"}
